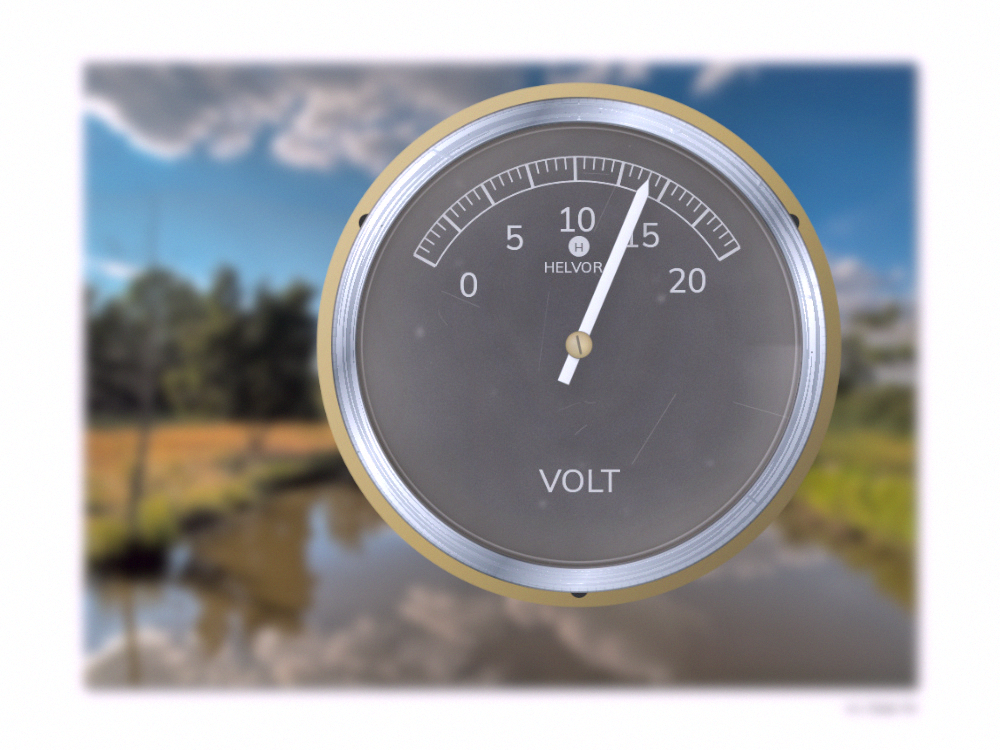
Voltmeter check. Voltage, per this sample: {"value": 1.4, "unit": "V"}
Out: {"value": 14, "unit": "V"}
